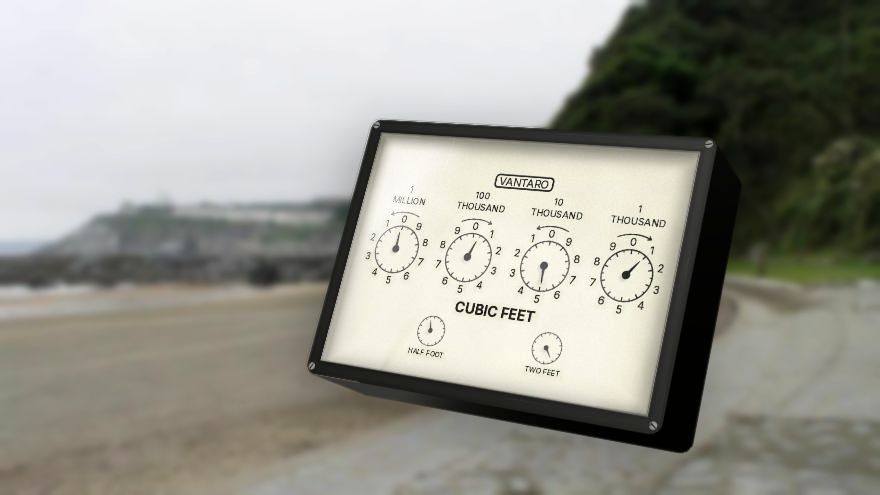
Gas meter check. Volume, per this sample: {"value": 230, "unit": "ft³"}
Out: {"value": 5100, "unit": "ft³"}
